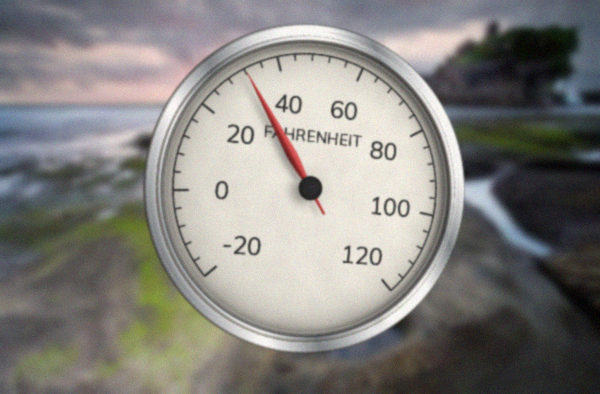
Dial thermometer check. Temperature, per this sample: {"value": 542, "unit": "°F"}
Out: {"value": 32, "unit": "°F"}
